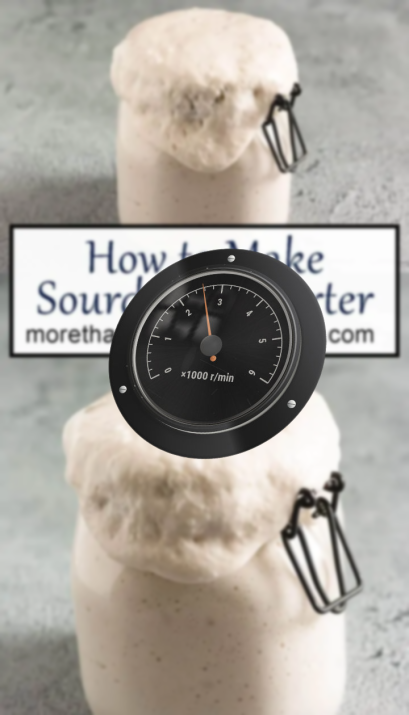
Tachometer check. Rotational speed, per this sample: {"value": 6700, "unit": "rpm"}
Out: {"value": 2600, "unit": "rpm"}
